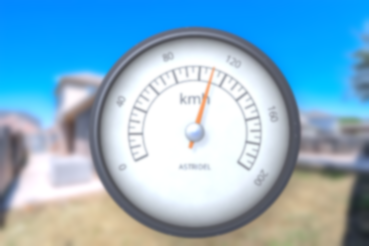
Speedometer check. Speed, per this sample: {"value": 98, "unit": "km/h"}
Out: {"value": 110, "unit": "km/h"}
